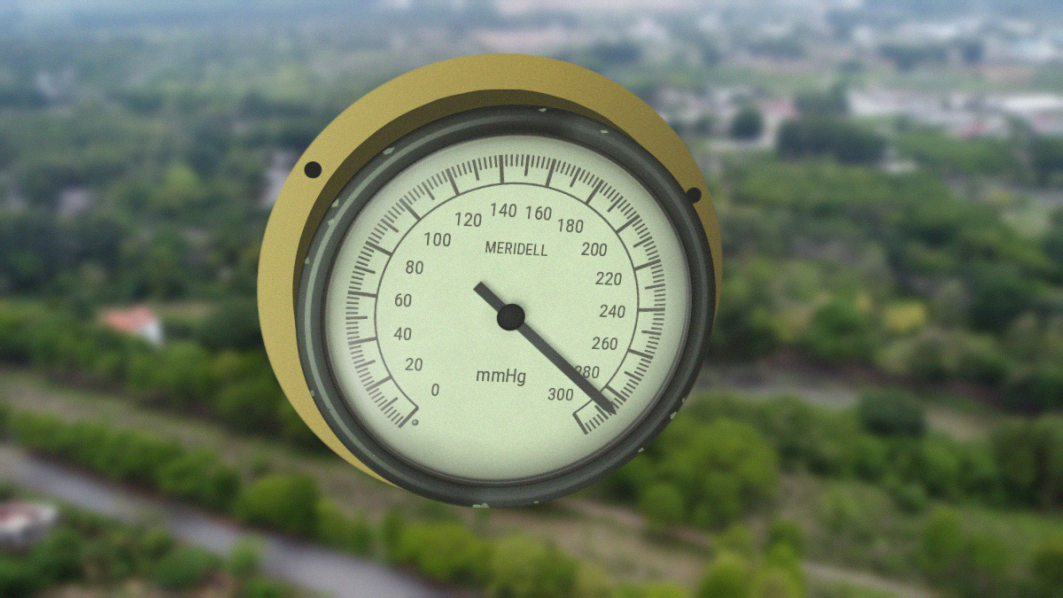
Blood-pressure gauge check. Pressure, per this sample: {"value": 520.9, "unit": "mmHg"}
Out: {"value": 286, "unit": "mmHg"}
